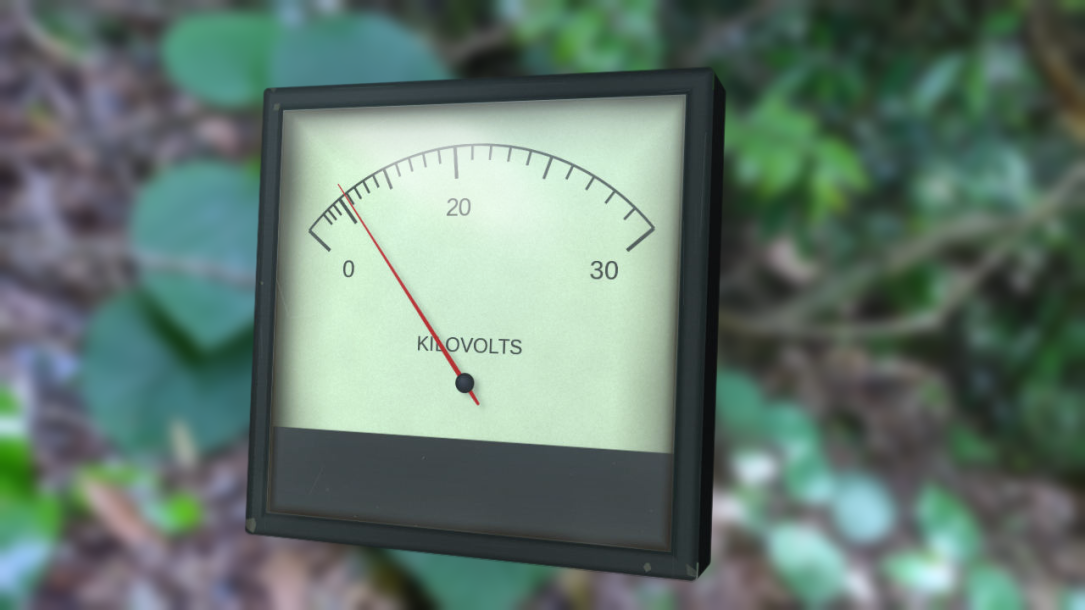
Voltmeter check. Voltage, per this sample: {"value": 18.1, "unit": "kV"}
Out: {"value": 11, "unit": "kV"}
